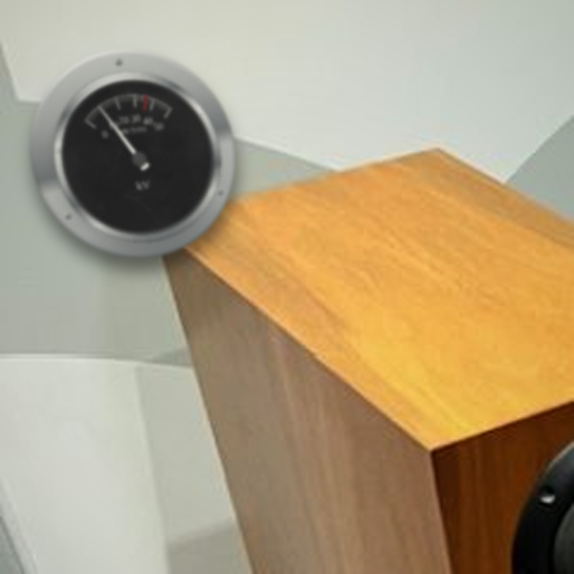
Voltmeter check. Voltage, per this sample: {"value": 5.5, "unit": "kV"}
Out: {"value": 10, "unit": "kV"}
